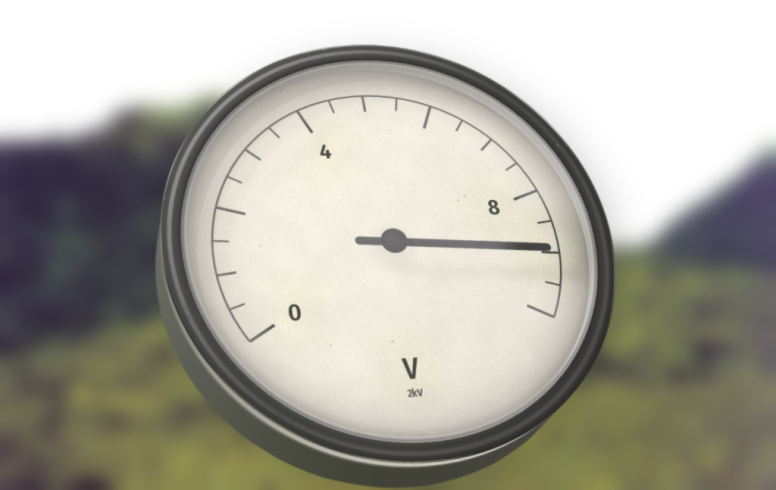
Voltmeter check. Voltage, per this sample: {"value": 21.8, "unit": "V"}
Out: {"value": 9, "unit": "V"}
